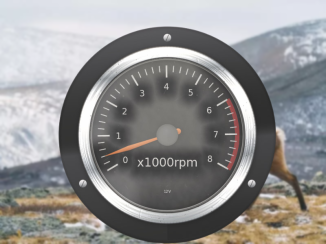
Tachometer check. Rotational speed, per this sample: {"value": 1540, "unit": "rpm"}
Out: {"value": 400, "unit": "rpm"}
